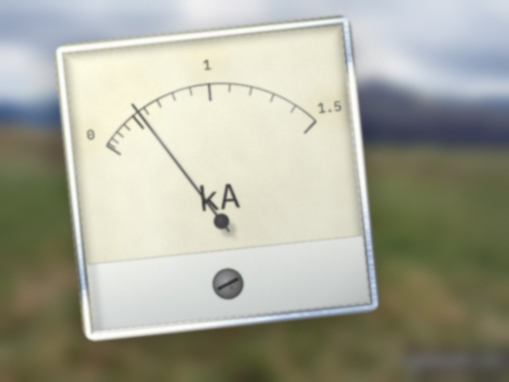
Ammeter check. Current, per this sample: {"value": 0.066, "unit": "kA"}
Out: {"value": 0.55, "unit": "kA"}
